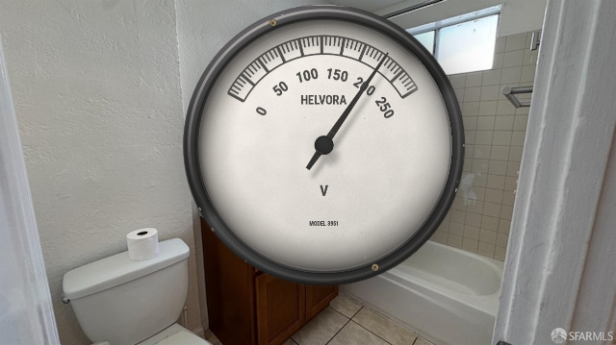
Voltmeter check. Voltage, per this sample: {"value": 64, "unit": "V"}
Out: {"value": 200, "unit": "V"}
